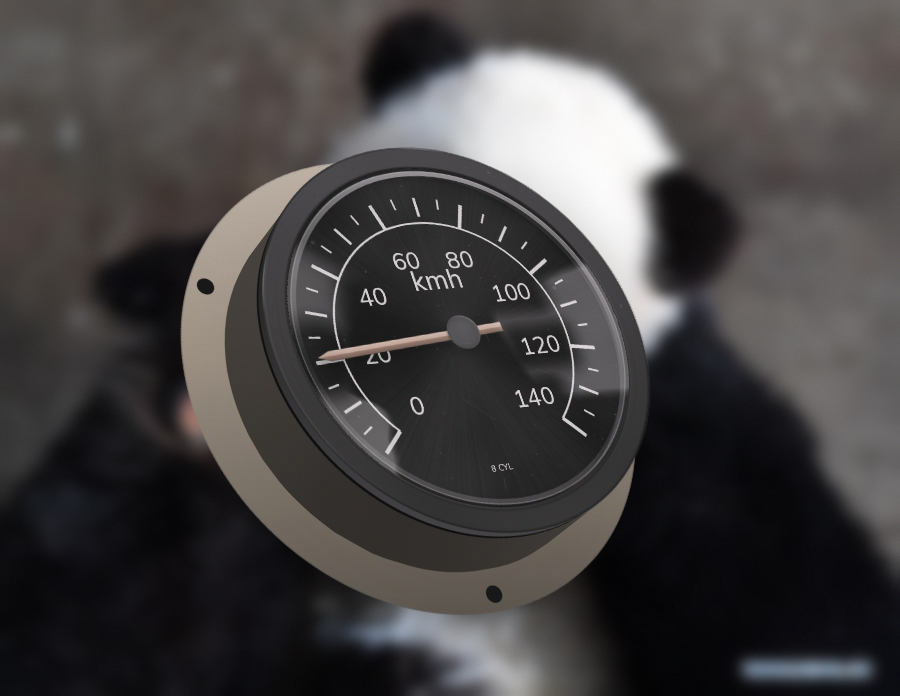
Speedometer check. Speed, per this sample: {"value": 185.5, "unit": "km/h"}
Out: {"value": 20, "unit": "km/h"}
